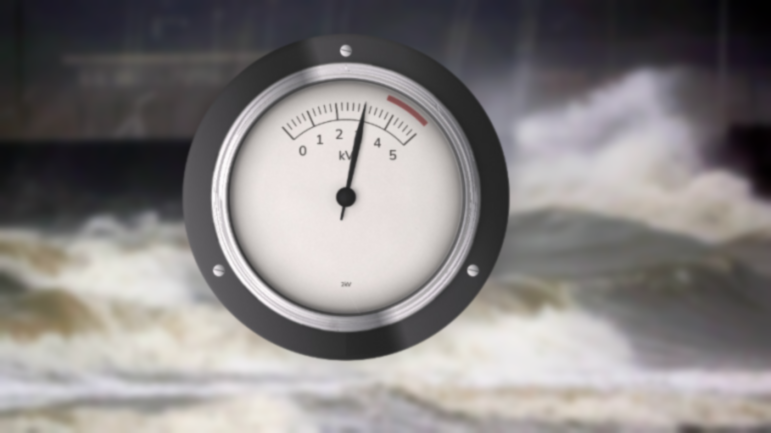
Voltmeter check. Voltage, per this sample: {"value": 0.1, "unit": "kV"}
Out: {"value": 3, "unit": "kV"}
